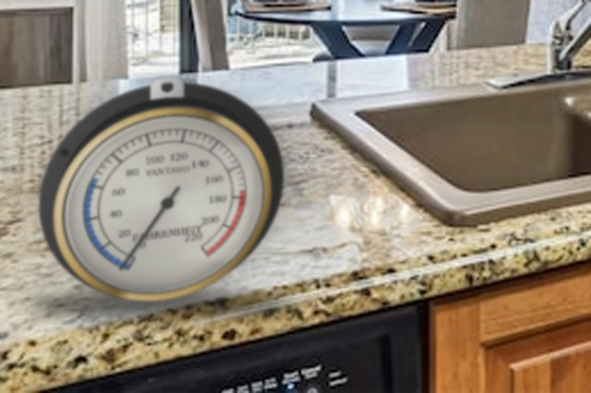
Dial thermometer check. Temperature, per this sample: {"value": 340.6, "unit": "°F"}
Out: {"value": 4, "unit": "°F"}
